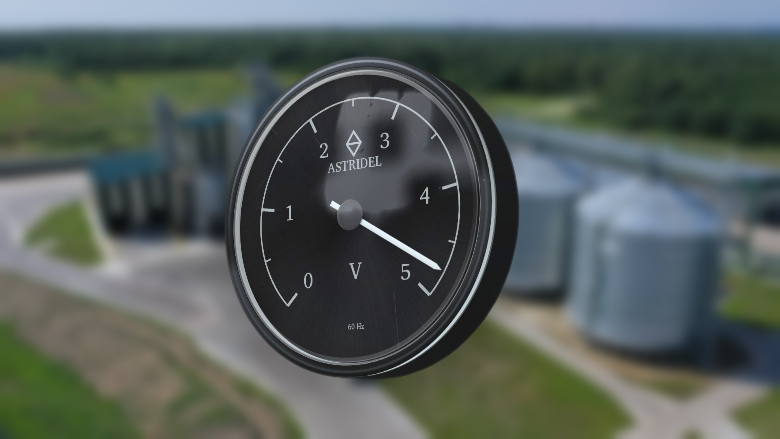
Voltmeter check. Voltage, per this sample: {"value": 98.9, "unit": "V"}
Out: {"value": 4.75, "unit": "V"}
